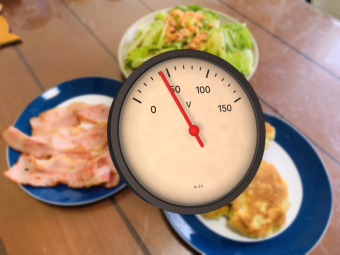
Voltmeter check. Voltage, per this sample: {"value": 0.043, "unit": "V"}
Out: {"value": 40, "unit": "V"}
